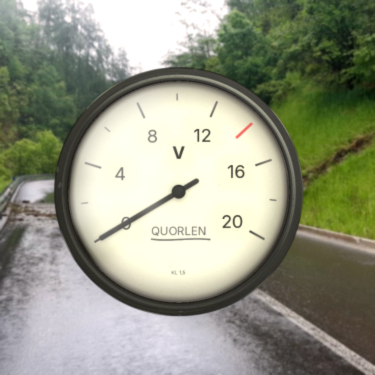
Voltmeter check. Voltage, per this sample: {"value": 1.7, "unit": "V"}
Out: {"value": 0, "unit": "V"}
